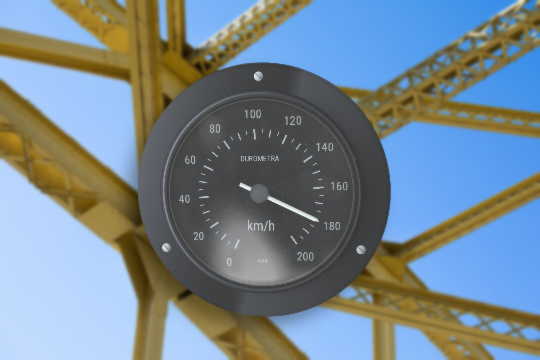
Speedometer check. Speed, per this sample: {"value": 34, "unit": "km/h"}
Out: {"value": 180, "unit": "km/h"}
